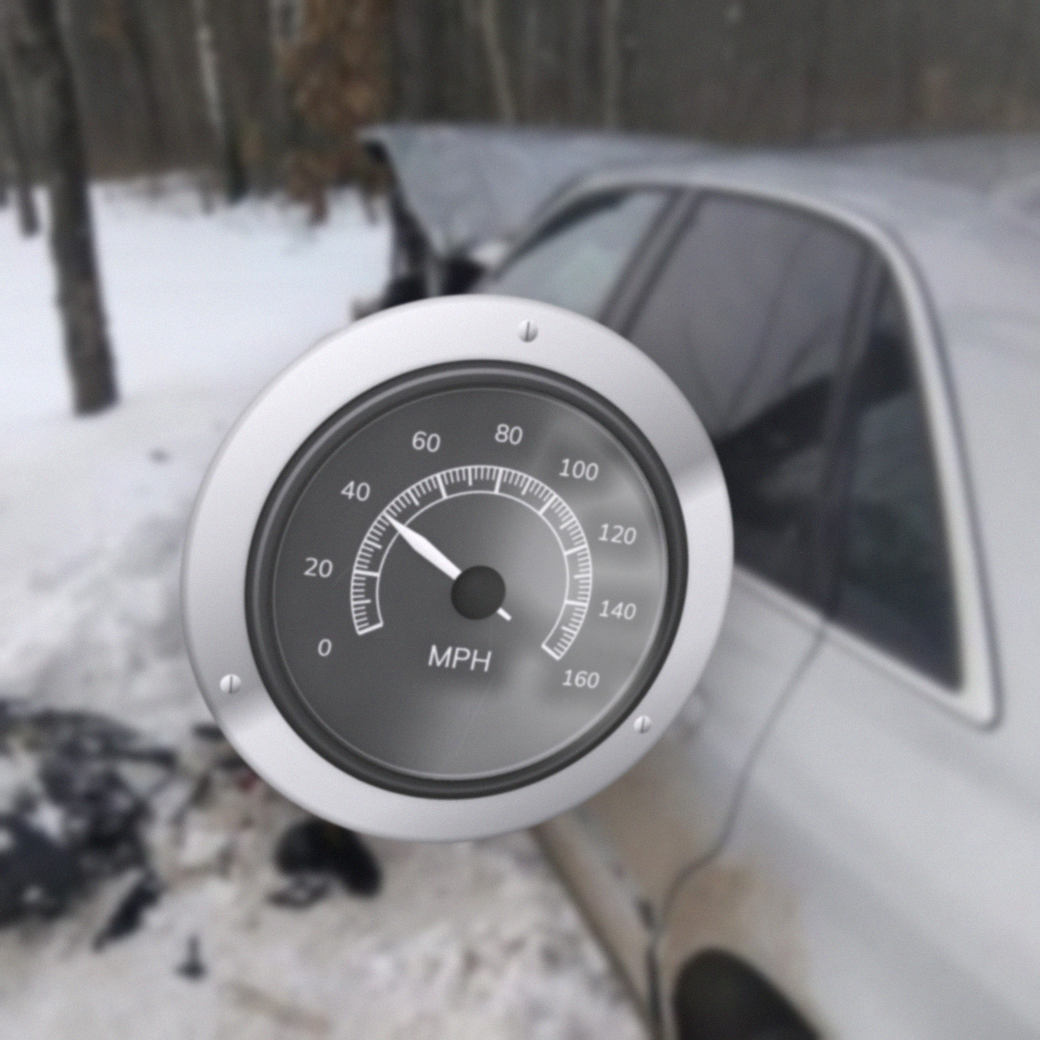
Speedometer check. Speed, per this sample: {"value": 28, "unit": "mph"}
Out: {"value": 40, "unit": "mph"}
